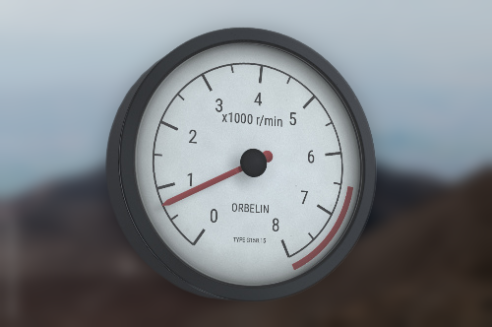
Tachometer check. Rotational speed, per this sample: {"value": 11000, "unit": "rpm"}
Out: {"value": 750, "unit": "rpm"}
